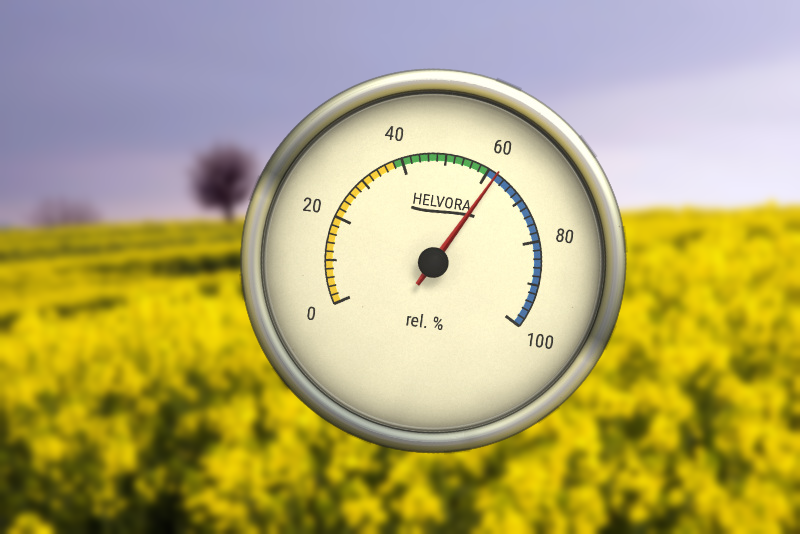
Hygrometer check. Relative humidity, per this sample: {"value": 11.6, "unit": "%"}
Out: {"value": 62, "unit": "%"}
